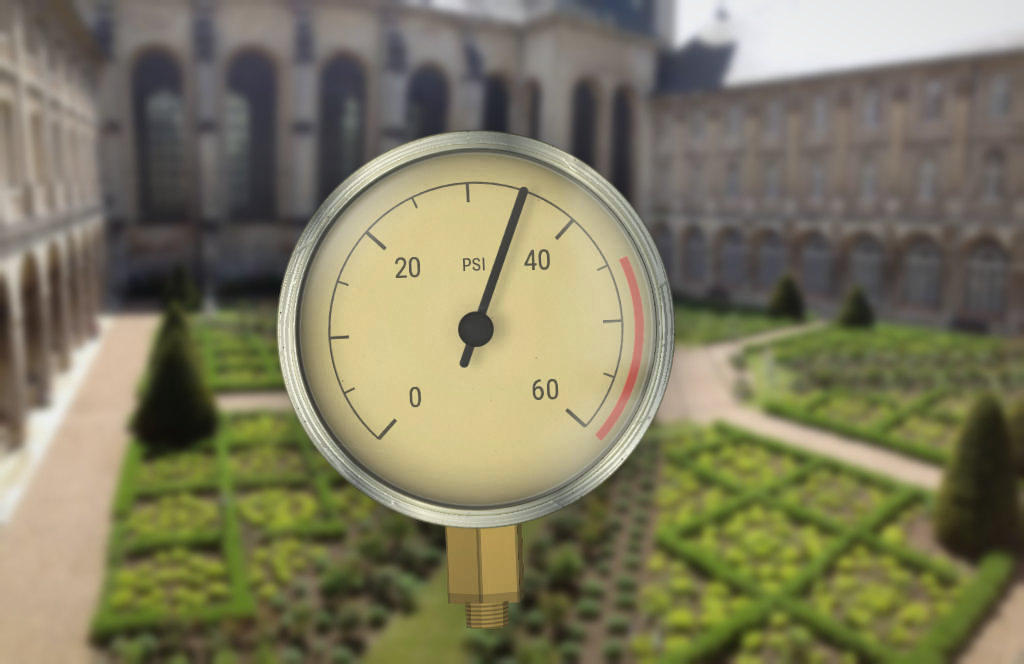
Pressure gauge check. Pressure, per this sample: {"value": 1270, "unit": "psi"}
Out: {"value": 35, "unit": "psi"}
